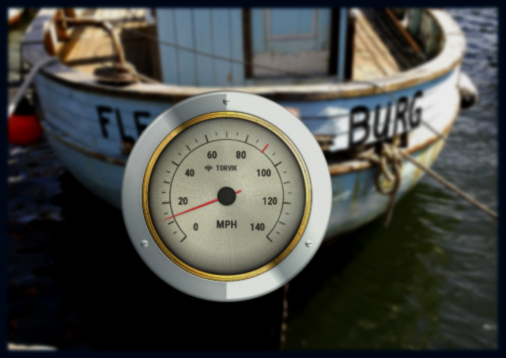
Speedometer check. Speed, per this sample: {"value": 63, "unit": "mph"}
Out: {"value": 12.5, "unit": "mph"}
